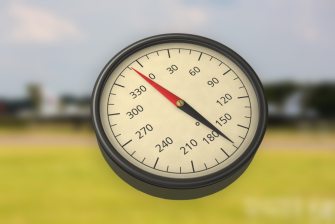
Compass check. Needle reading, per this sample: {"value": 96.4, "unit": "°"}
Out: {"value": 350, "unit": "°"}
